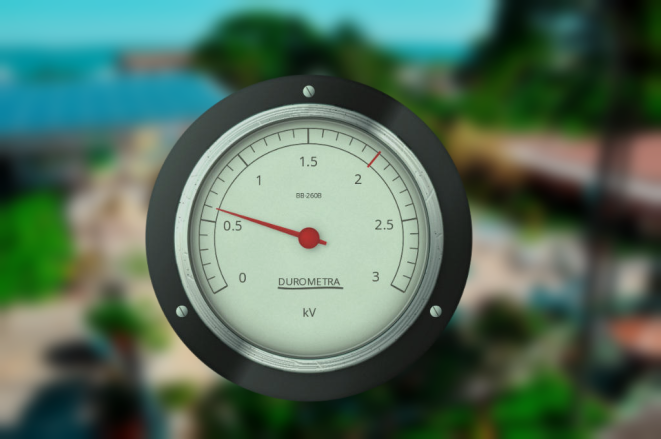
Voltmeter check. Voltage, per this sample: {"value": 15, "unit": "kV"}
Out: {"value": 0.6, "unit": "kV"}
